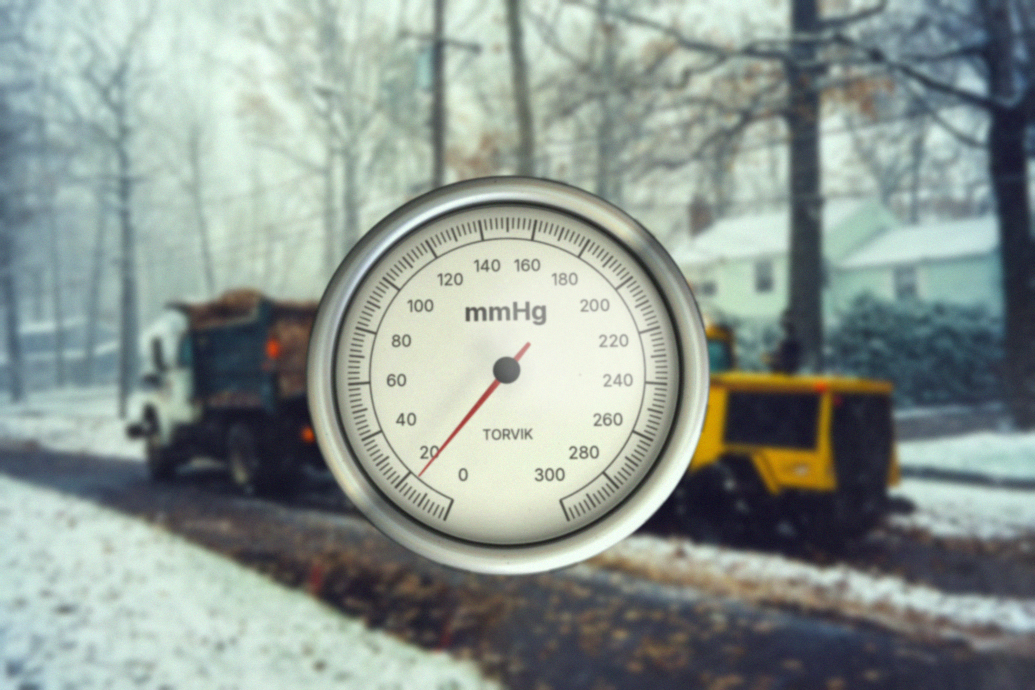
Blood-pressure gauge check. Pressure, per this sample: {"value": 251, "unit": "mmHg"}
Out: {"value": 16, "unit": "mmHg"}
